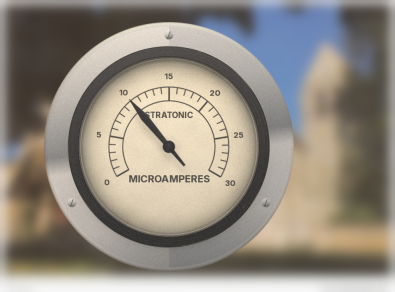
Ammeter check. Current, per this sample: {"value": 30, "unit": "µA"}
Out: {"value": 10, "unit": "µA"}
